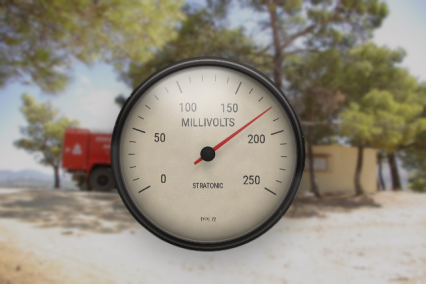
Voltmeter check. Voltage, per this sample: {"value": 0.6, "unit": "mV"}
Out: {"value": 180, "unit": "mV"}
